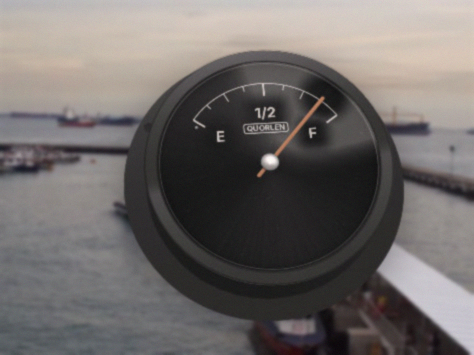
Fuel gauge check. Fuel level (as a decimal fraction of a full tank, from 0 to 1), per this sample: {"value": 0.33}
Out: {"value": 0.875}
